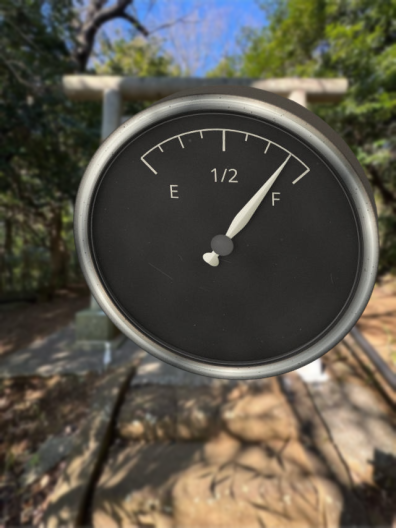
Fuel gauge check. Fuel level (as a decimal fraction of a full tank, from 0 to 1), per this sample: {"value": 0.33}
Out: {"value": 0.875}
